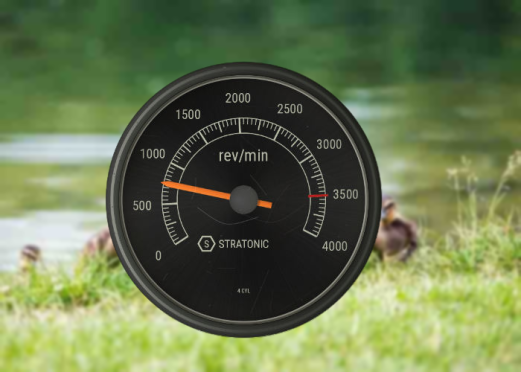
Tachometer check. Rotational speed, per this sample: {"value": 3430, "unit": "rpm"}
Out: {"value": 750, "unit": "rpm"}
